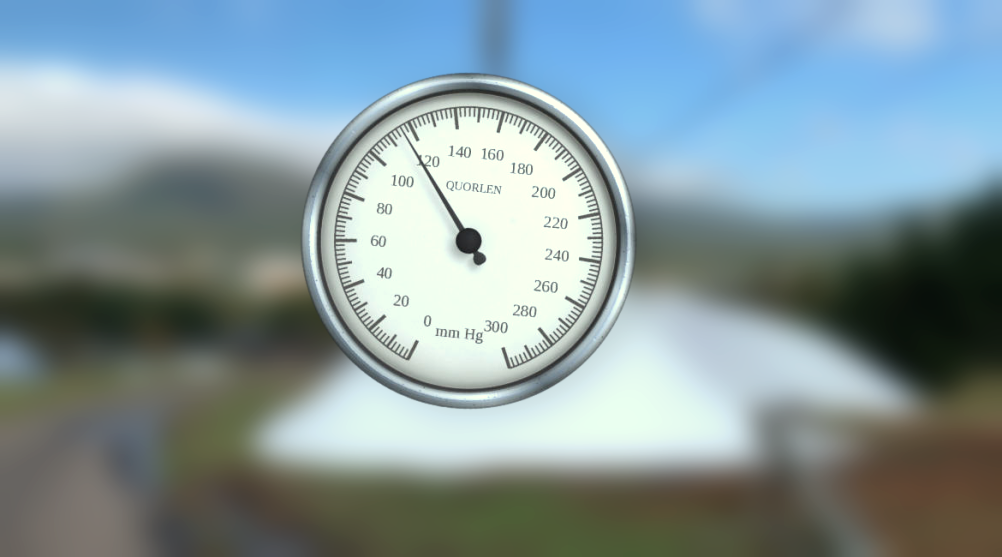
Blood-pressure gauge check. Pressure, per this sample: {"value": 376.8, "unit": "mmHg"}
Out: {"value": 116, "unit": "mmHg"}
